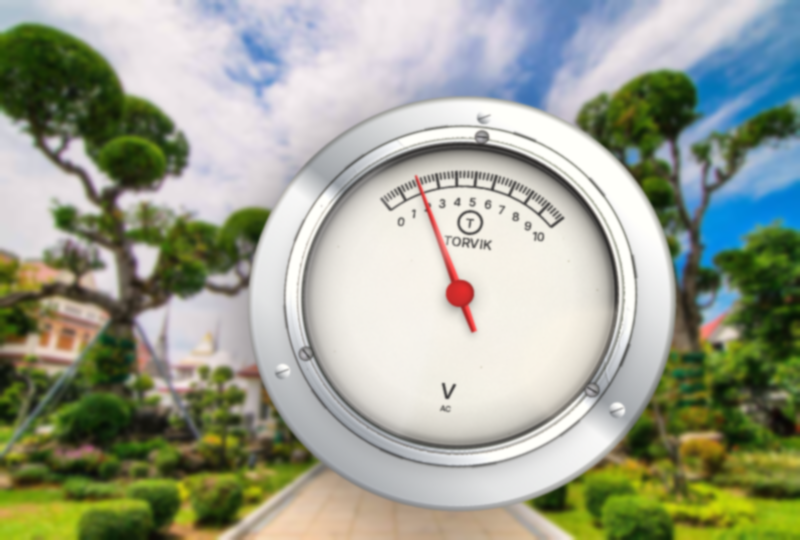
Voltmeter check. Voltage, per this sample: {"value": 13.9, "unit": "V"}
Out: {"value": 2, "unit": "V"}
